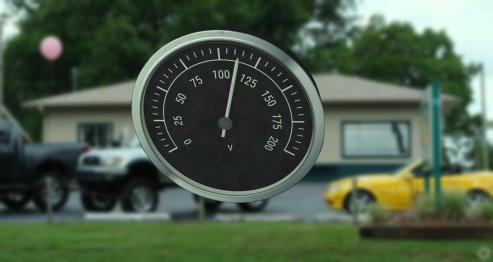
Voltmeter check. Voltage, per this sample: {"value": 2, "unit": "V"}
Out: {"value": 112.5, "unit": "V"}
